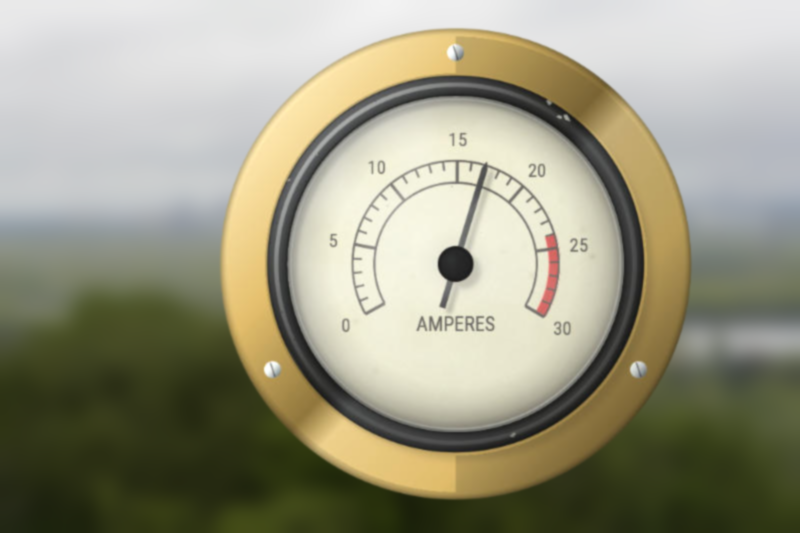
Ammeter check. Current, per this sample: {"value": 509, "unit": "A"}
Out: {"value": 17, "unit": "A"}
